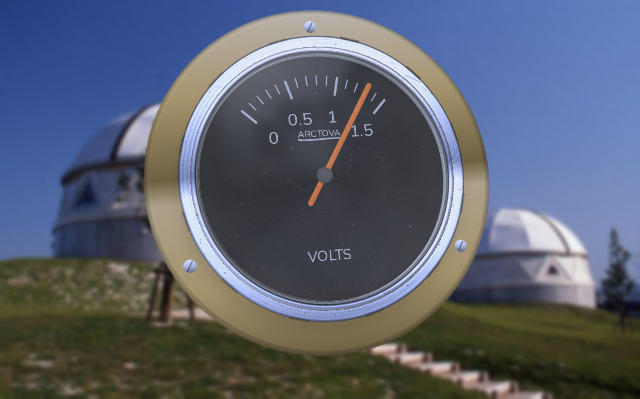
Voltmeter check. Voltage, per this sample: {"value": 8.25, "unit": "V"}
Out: {"value": 1.3, "unit": "V"}
